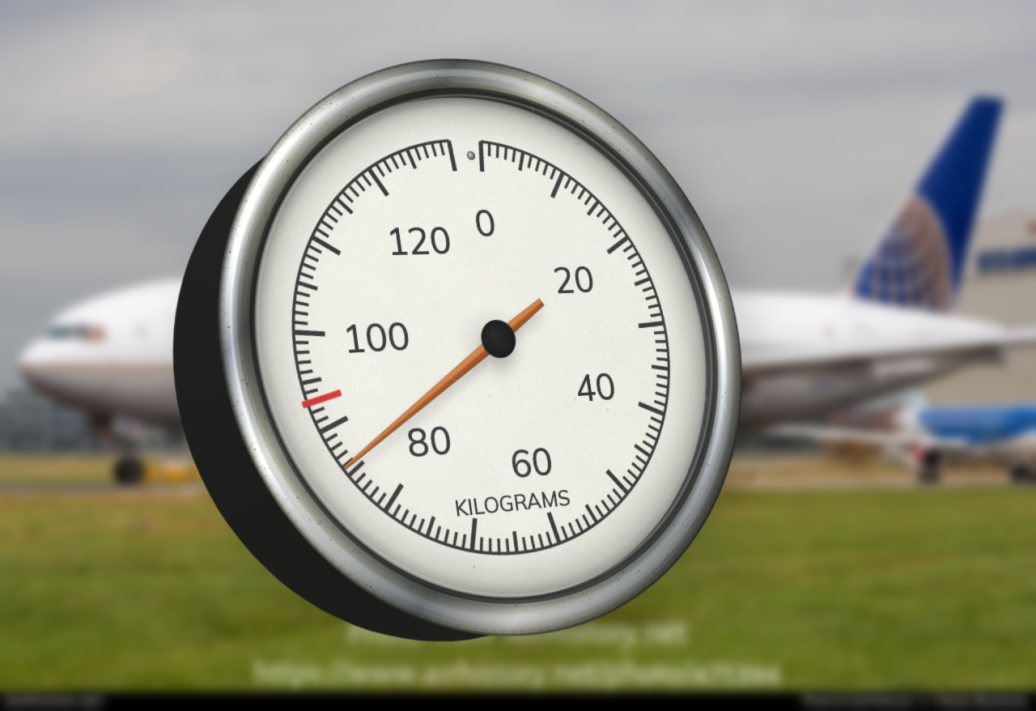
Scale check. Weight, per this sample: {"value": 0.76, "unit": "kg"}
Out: {"value": 86, "unit": "kg"}
